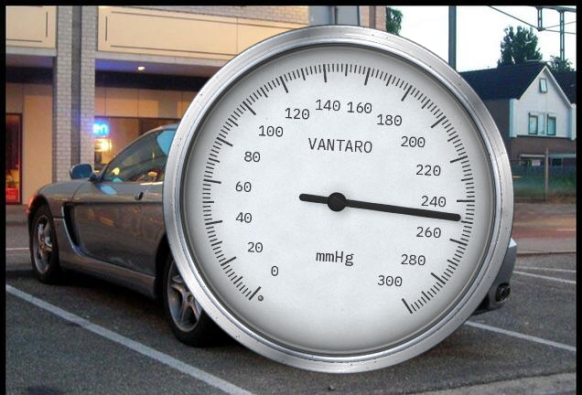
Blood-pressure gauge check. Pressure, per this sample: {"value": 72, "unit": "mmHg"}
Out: {"value": 248, "unit": "mmHg"}
